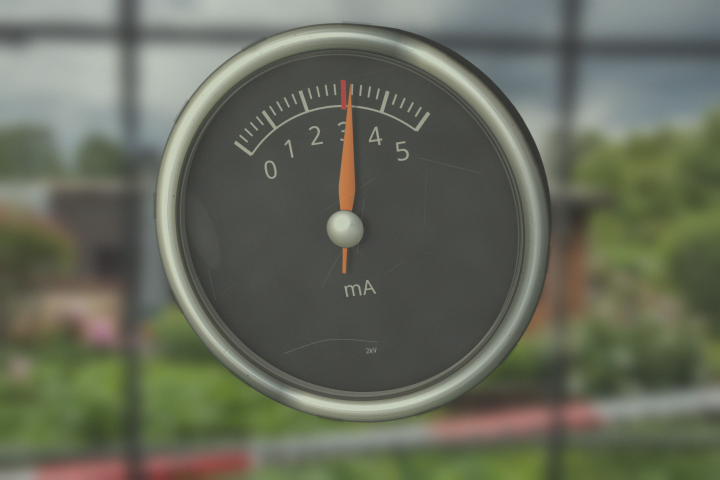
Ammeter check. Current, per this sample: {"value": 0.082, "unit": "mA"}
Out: {"value": 3.2, "unit": "mA"}
